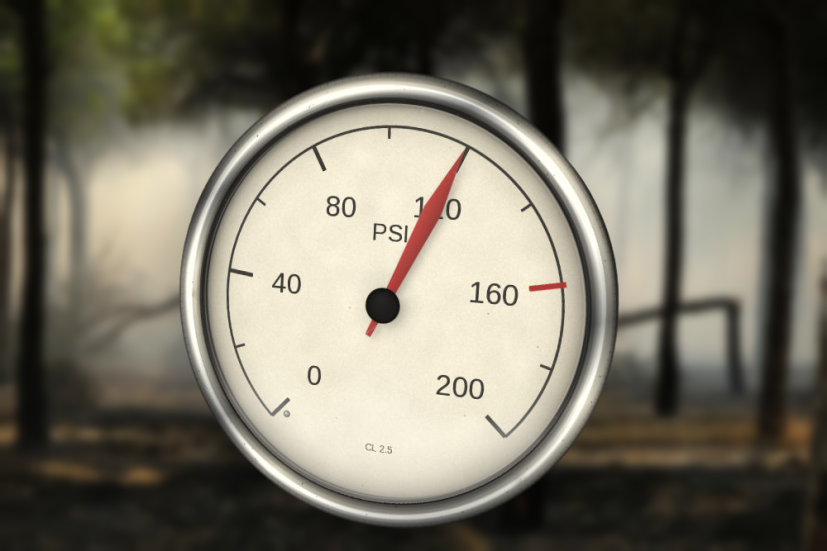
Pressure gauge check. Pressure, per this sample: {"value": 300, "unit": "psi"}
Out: {"value": 120, "unit": "psi"}
